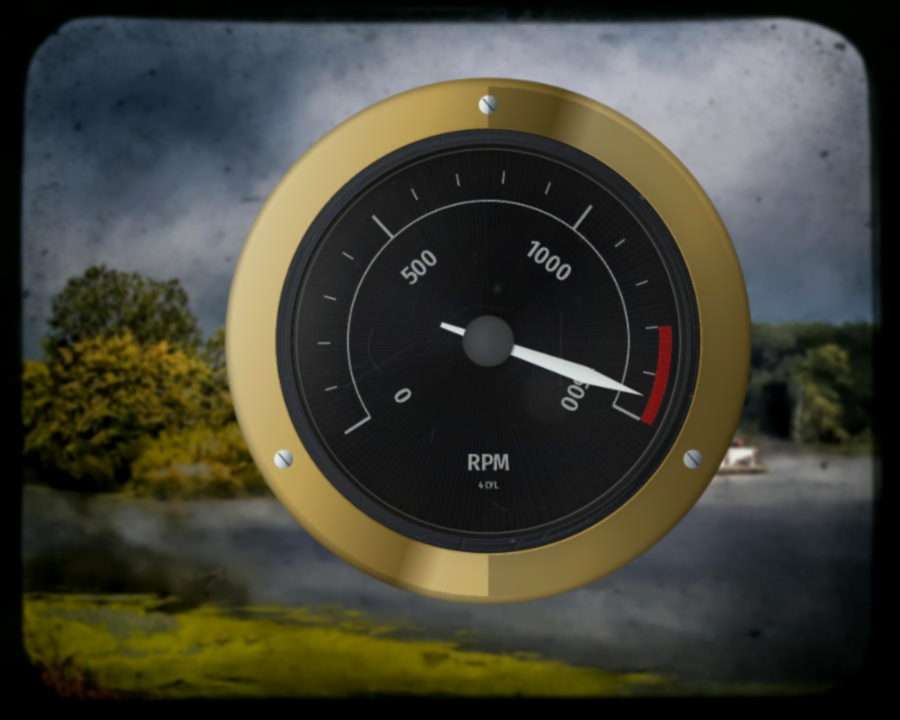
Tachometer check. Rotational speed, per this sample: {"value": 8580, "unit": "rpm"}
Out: {"value": 1450, "unit": "rpm"}
